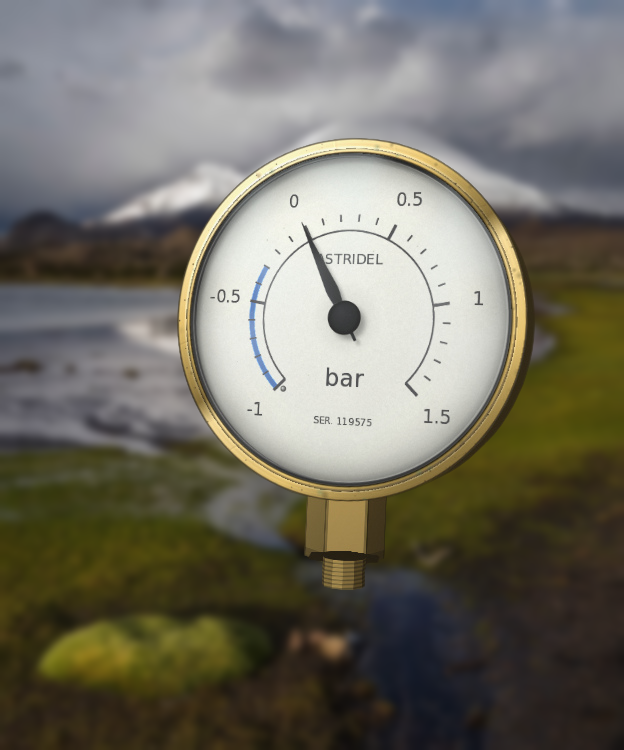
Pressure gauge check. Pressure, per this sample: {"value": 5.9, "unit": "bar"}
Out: {"value": 0, "unit": "bar"}
